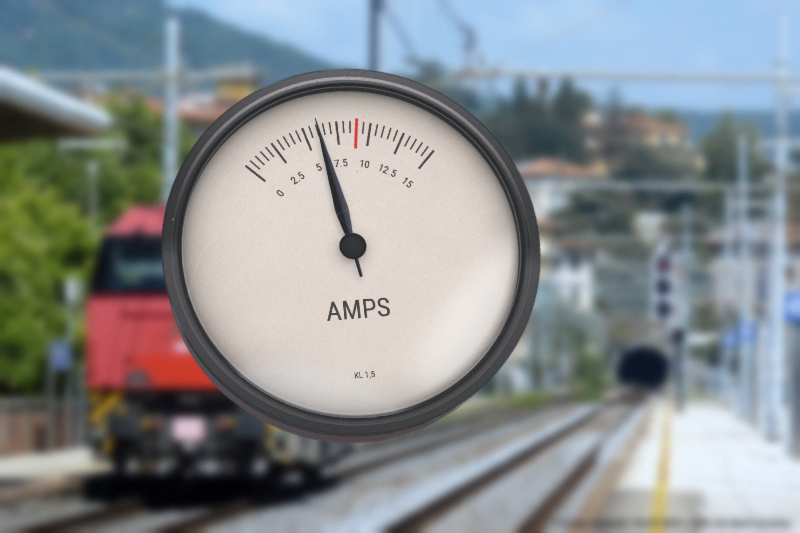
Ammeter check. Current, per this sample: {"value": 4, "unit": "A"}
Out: {"value": 6, "unit": "A"}
